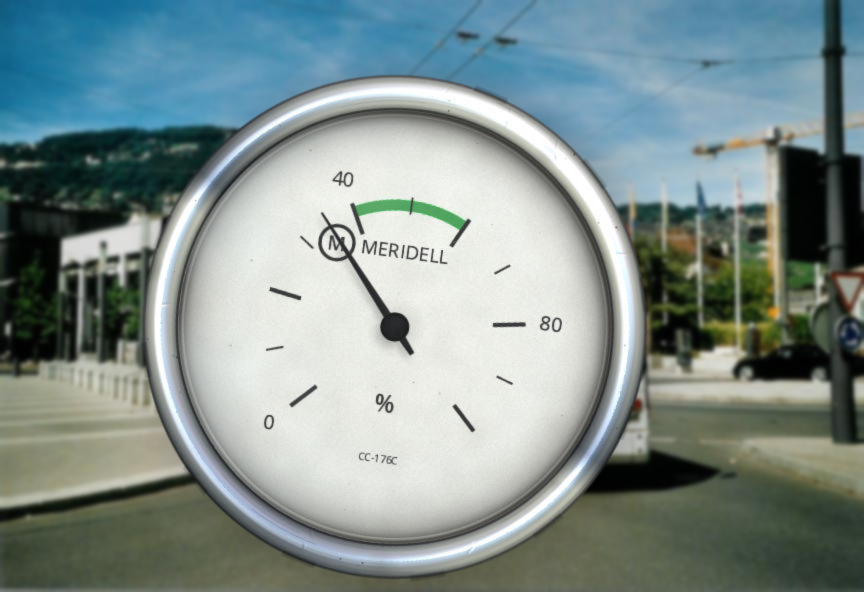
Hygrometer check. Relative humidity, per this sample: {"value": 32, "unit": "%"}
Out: {"value": 35, "unit": "%"}
